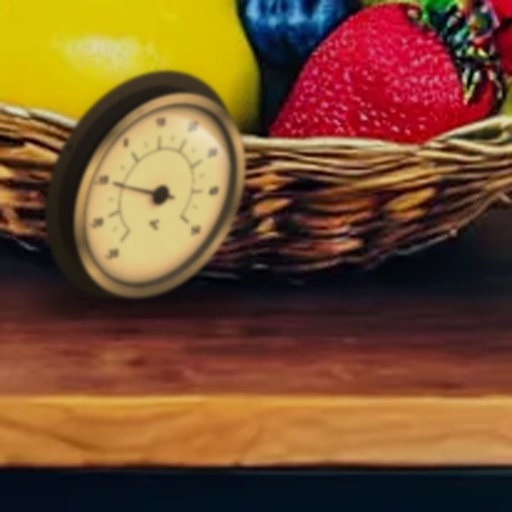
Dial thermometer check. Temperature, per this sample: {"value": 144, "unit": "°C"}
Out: {"value": -10, "unit": "°C"}
